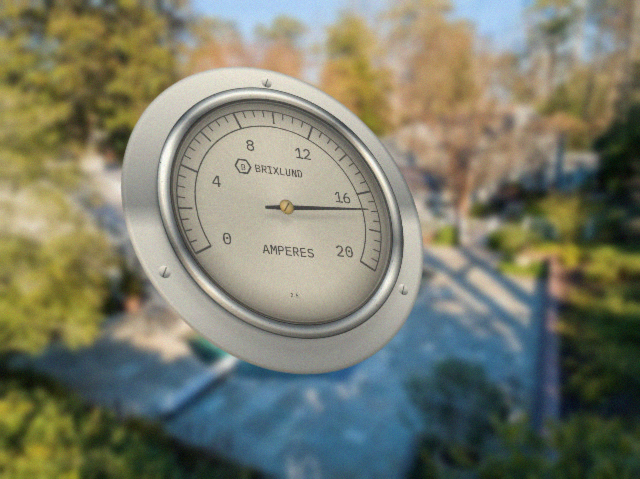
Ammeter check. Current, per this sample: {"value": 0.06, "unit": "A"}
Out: {"value": 17, "unit": "A"}
